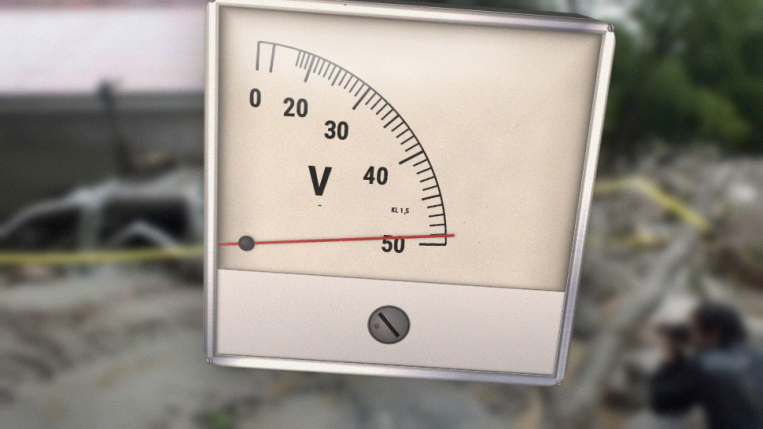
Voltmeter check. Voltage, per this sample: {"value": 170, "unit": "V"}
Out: {"value": 49, "unit": "V"}
